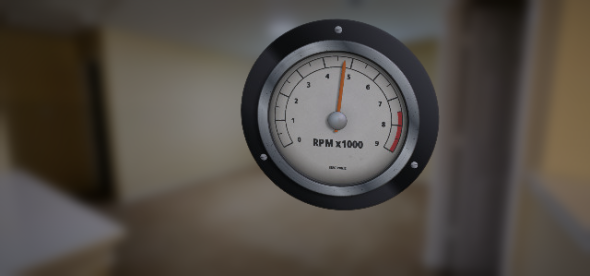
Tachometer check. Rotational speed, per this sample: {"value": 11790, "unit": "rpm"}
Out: {"value": 4750, "unit": "rpm"}
